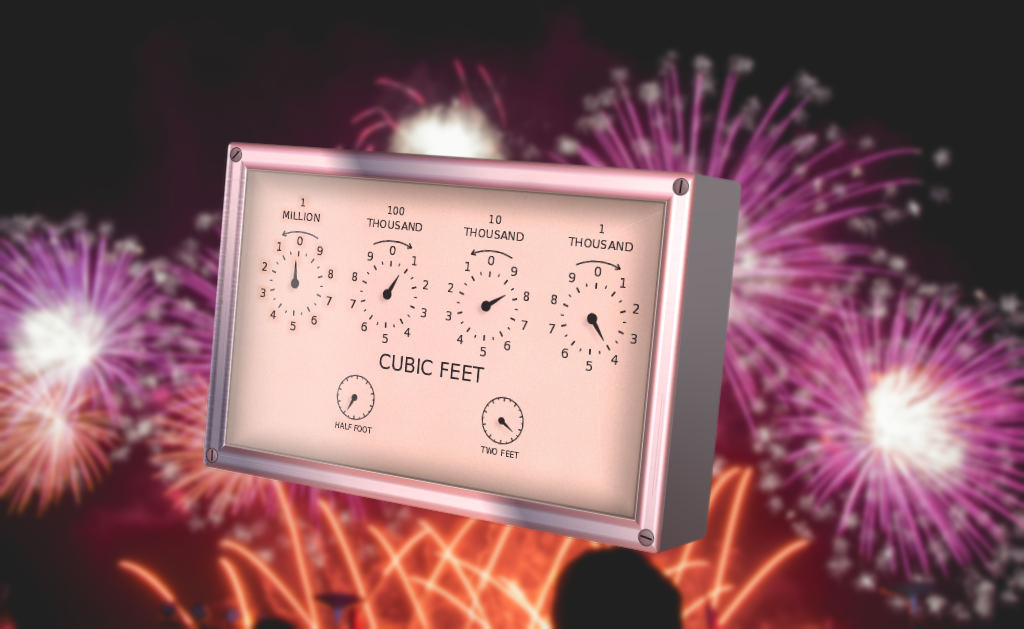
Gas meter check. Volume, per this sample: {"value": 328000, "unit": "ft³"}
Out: {"value": 8400, "unit": "ft³"}
